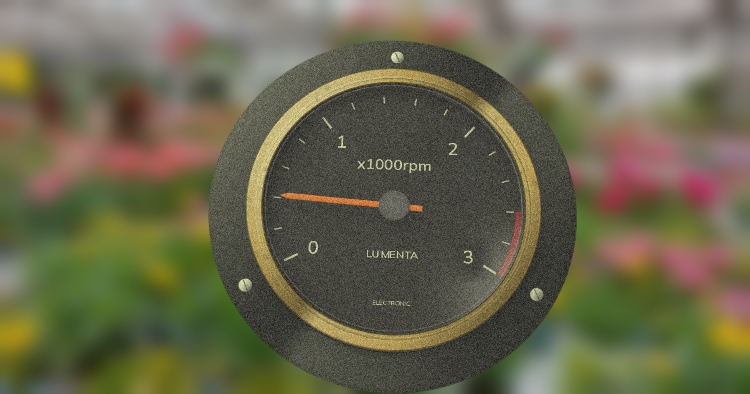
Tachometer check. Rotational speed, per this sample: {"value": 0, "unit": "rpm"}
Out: {"value": 400, "unit": "rpm"}
